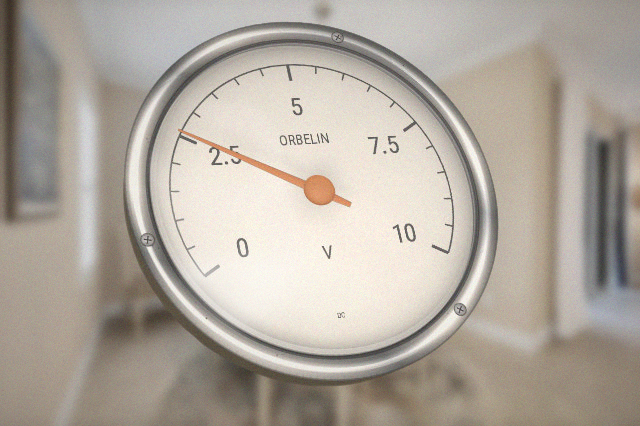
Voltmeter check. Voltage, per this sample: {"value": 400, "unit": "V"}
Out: {"value": 2.5, "unit": "V"}
